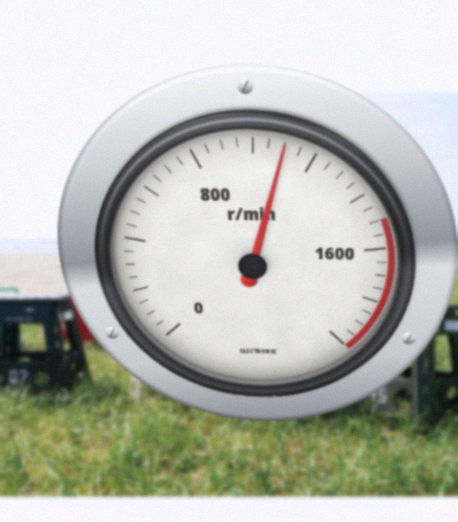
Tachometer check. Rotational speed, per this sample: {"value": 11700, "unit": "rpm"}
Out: {"value": 1100, "unit": "rpm"}
